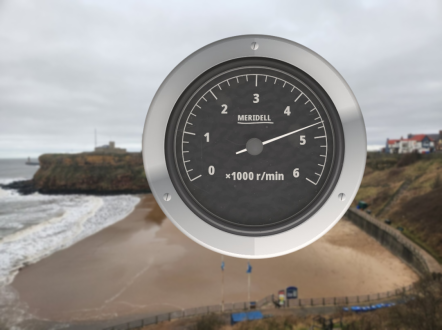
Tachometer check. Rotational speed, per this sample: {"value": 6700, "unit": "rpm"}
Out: {"value": 4700, "unit": "rpm"}
